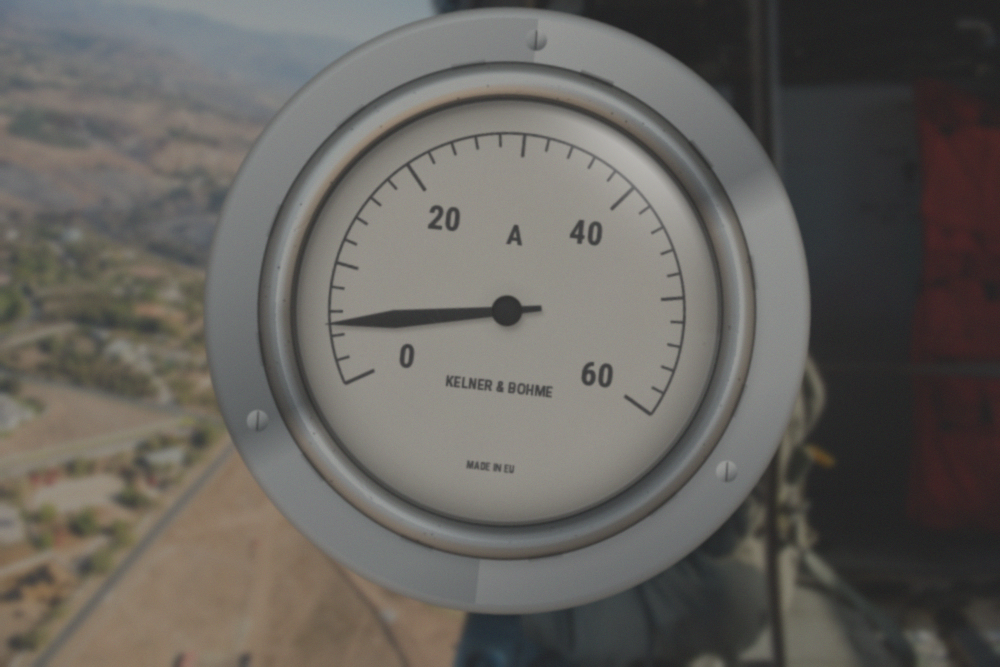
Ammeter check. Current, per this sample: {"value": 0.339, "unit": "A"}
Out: {"value": 5, "unit": "A"}
